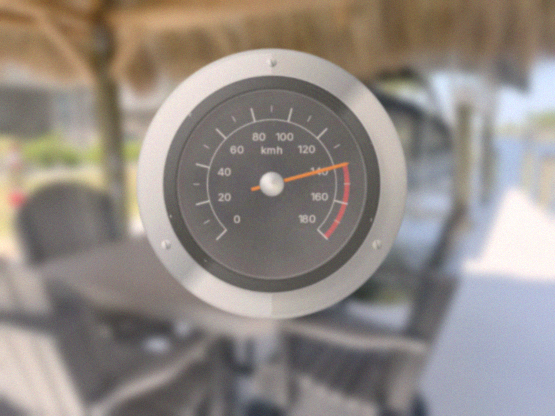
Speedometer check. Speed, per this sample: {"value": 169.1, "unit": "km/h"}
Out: {"value": 140, "unit": "km/h"}
